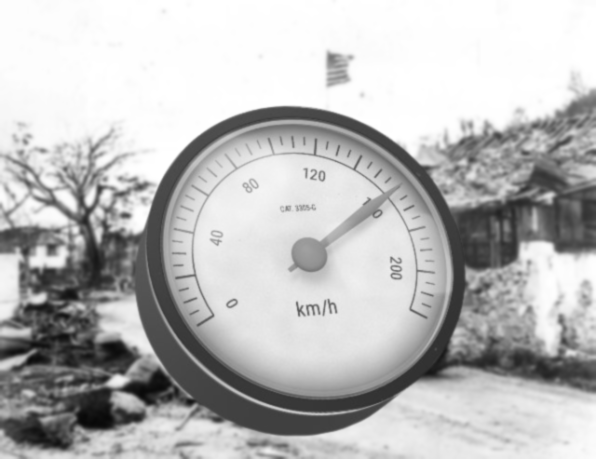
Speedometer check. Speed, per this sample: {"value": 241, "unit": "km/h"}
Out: {"value": 160, "unit": "km/h"}
